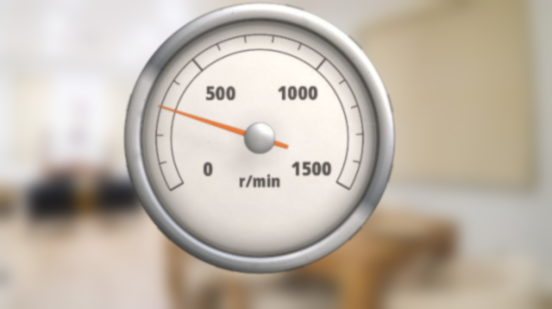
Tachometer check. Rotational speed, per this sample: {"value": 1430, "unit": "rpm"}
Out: {"value": 300, "unit": "rpm"}
